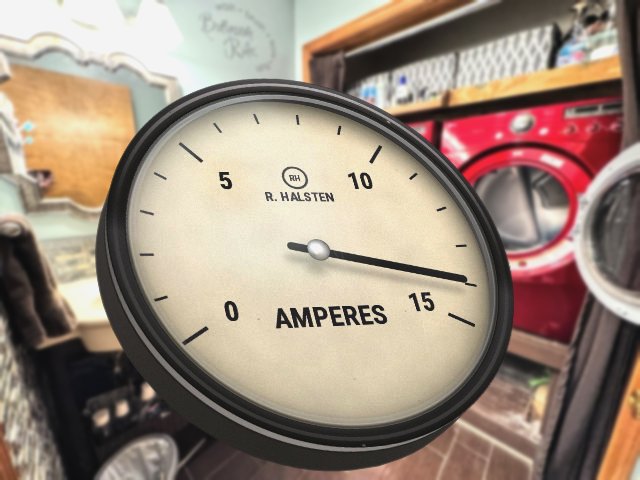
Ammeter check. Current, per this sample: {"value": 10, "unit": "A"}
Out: {"value": 14, "unit": "A"}
